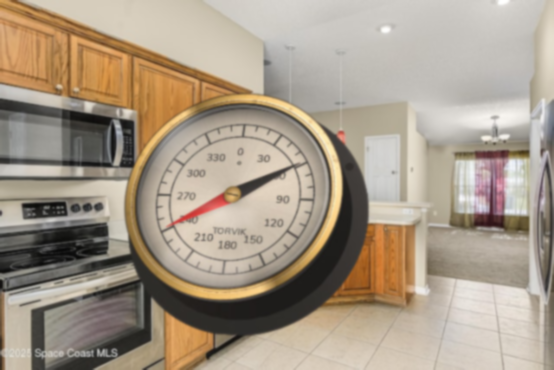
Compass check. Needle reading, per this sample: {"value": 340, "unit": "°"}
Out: {"value": 240, "unit": "°"}
